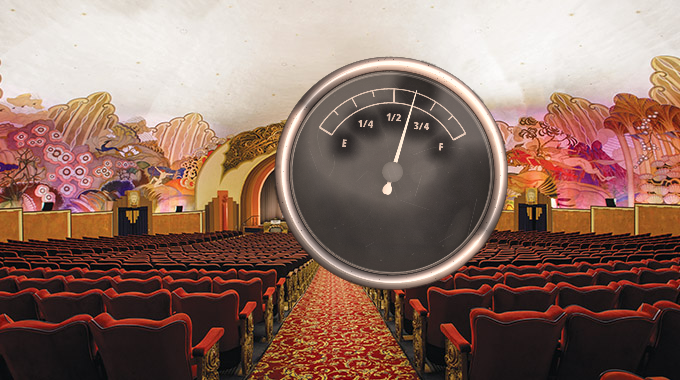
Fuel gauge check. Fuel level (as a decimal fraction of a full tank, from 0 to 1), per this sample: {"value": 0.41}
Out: {"value": 0.625}
